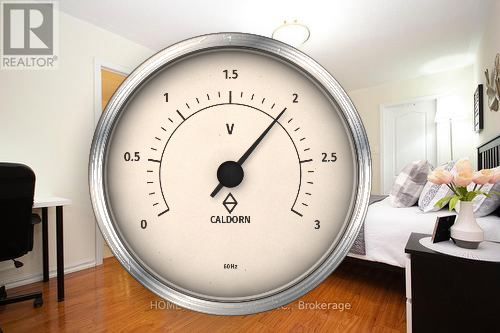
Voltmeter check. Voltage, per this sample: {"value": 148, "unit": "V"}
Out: {"value": 2, "unit": "V"}
